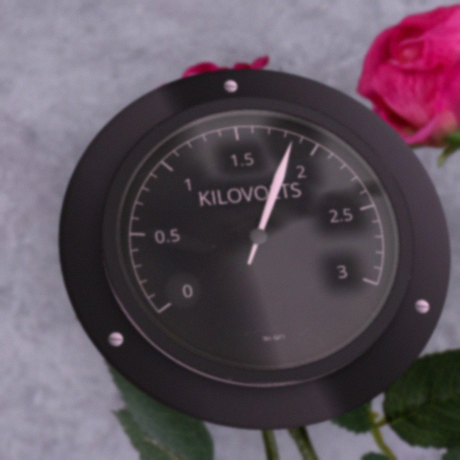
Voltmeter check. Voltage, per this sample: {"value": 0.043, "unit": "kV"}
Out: {"value": 1.85, "unit": "kV"}
